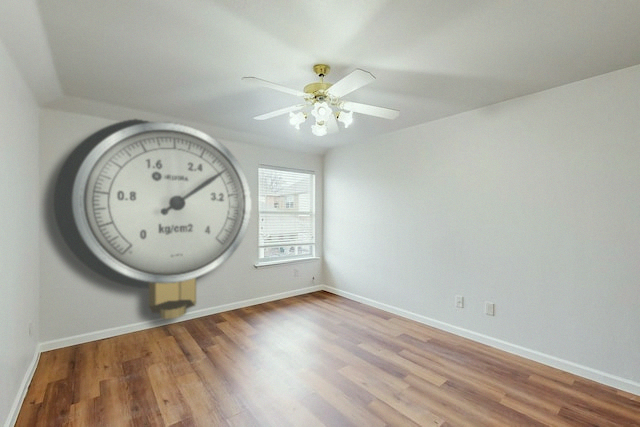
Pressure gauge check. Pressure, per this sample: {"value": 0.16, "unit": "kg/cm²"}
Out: {"value": 2.8, "unit": "kg/cm²"}
